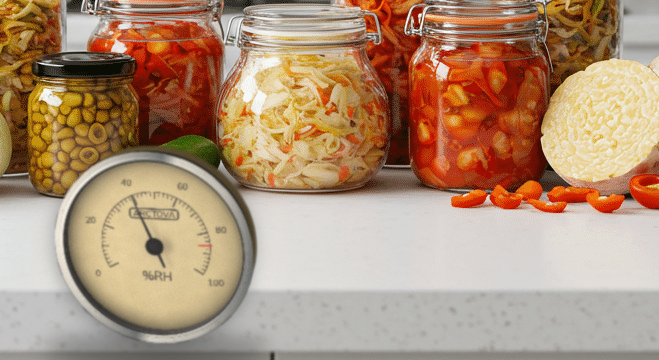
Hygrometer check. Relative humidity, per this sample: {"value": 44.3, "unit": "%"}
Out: {"value": 40, "unit": "%"}
